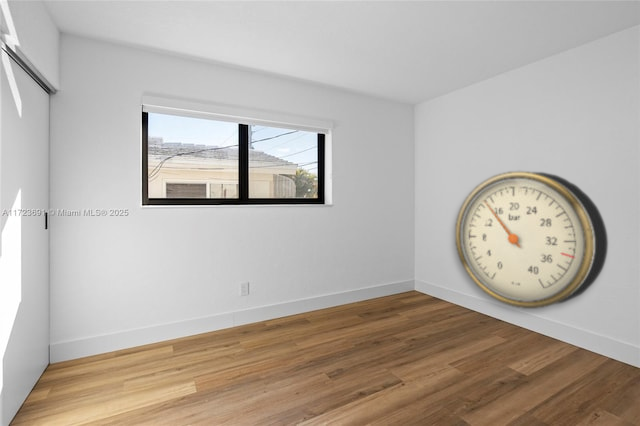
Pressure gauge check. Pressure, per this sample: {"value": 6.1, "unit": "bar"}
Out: {"value": 15, "unit": "bar"}
